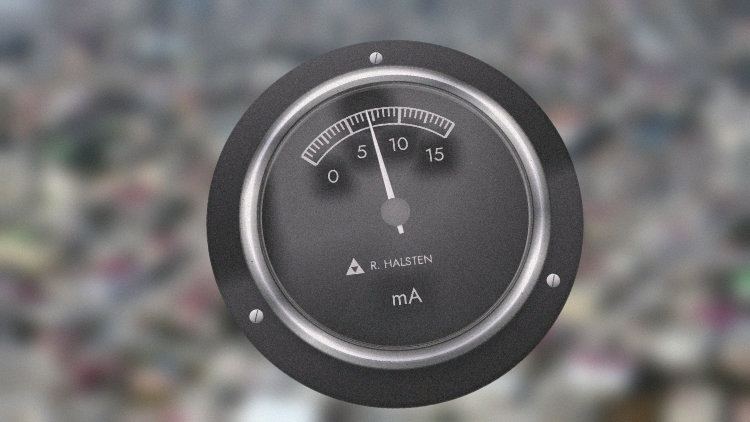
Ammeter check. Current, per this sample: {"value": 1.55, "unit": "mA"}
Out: {"value": 7, "unit": "mA"}
